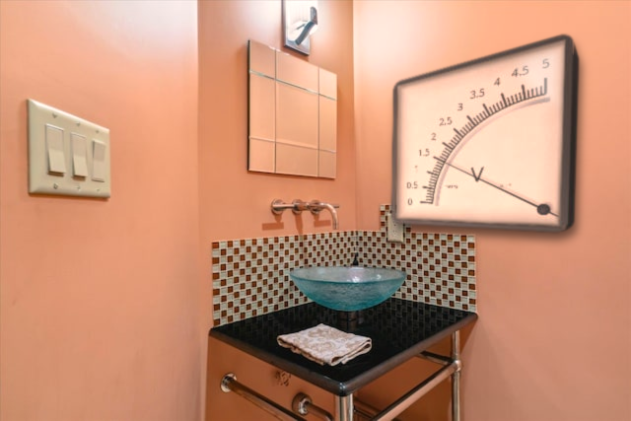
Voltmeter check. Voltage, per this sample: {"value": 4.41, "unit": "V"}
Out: {"value": 1.5, "unit": "V"}
